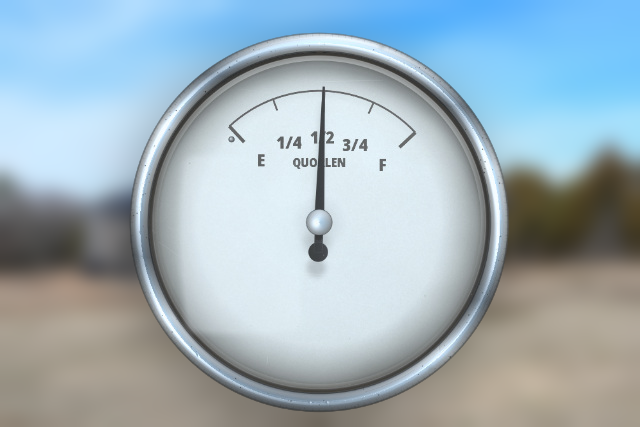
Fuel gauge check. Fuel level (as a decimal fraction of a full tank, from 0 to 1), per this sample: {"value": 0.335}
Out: {"value": 0.5}
